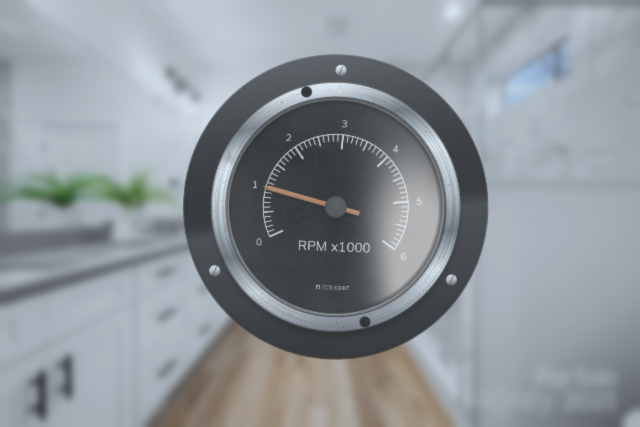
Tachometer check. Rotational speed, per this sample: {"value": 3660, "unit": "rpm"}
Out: {"value": 1000, "unit": "rpm"}
